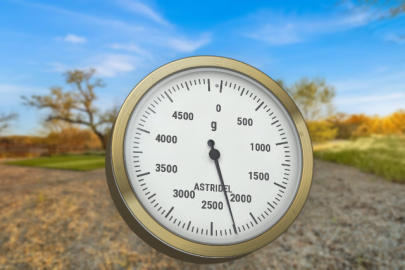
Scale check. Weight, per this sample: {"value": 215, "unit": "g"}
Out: {"value": 2250, "unit": "g"}
